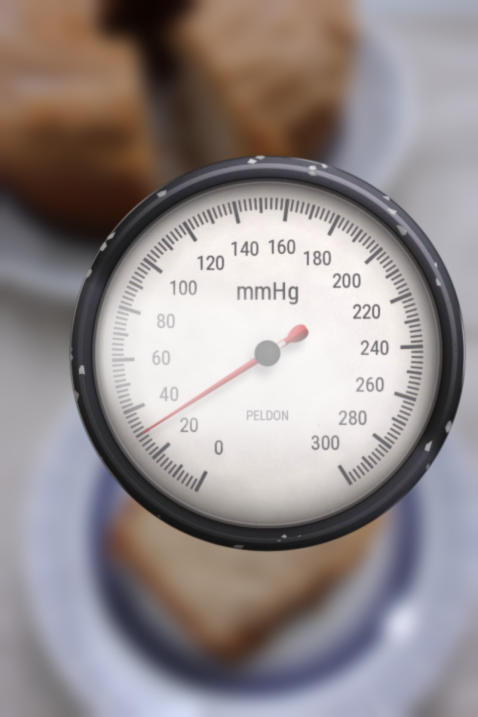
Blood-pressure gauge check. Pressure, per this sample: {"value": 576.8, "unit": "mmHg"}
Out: {"value": 30, "unit": "mmHg"}
